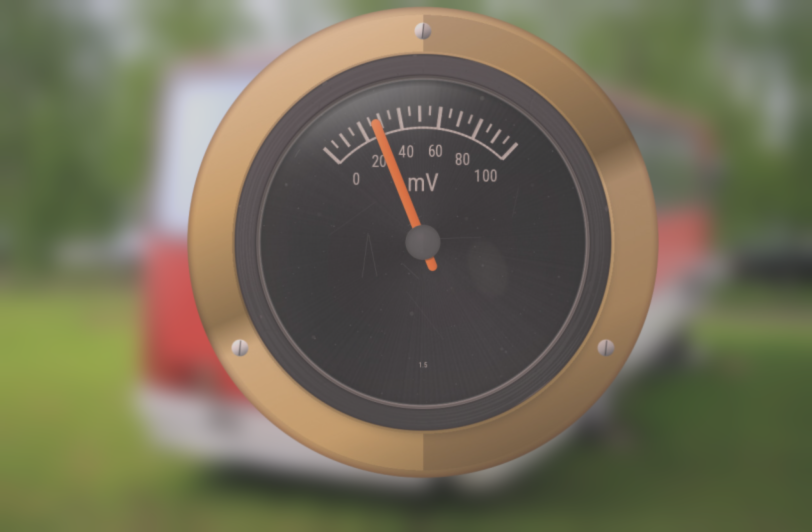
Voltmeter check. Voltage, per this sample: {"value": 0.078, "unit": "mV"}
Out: {"value": 27.5, "unit": "mV"}
